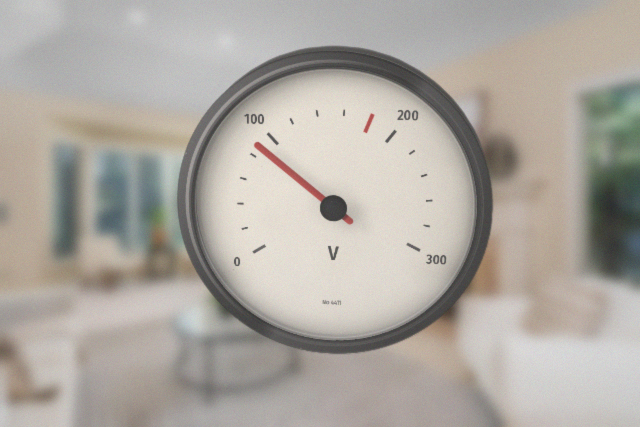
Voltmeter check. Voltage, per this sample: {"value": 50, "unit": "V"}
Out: {"value": 90, "unit": "V"}
